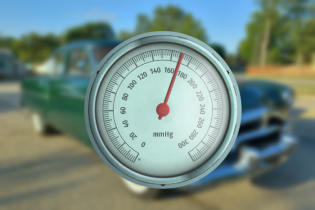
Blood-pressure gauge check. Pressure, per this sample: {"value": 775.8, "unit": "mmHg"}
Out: {"value": 170, "unit": "mmHg"}
